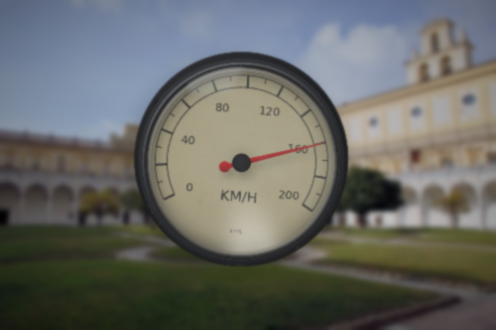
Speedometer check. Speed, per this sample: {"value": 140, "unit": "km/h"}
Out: {"value": 160, "unit": "km/h"}
